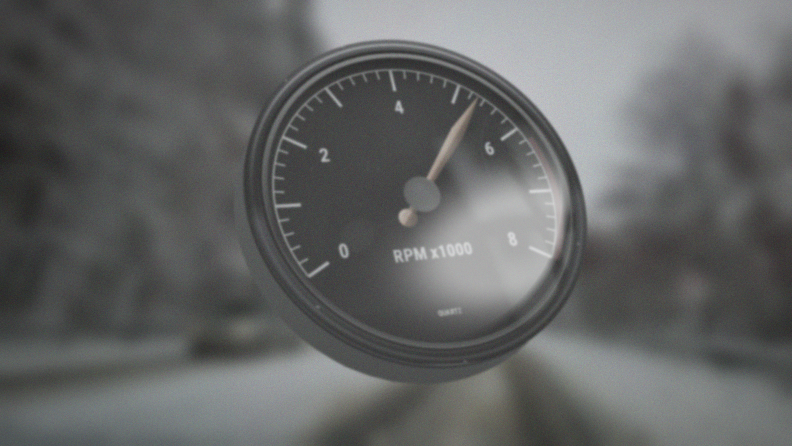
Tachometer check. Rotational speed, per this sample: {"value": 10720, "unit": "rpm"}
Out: {"value": 5300, "unit": "rpm"}
